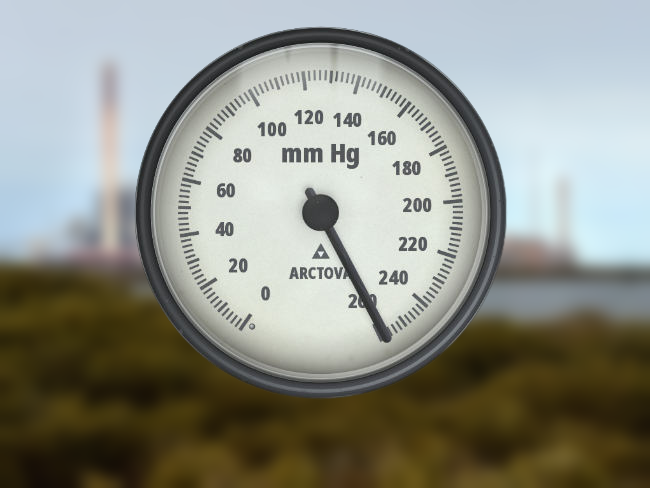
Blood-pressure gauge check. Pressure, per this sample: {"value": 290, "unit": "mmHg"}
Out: {"value": 258, "unit": "mmHg"}
